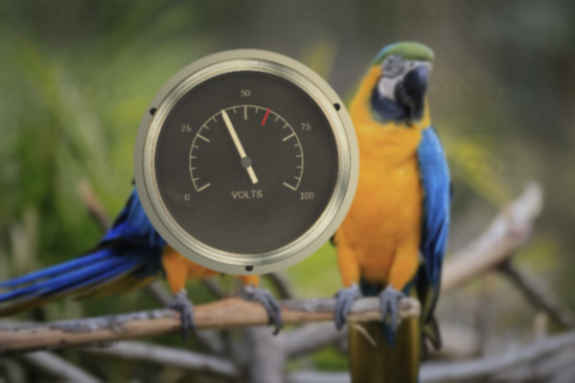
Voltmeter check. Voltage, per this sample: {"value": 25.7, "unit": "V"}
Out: {"value": 40, "unit": "V"}
